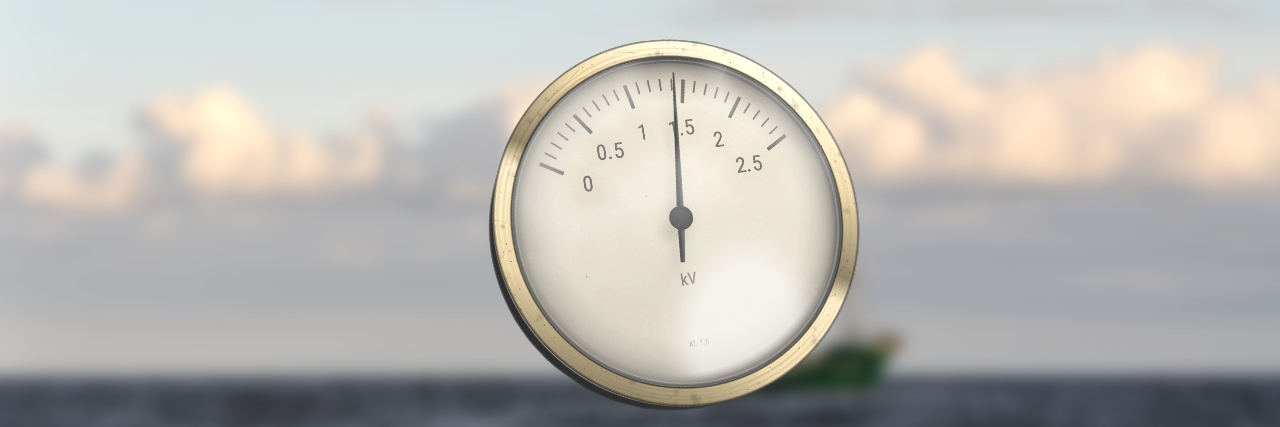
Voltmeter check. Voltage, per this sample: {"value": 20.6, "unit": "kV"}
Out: {"value": 1.4, "unit": "kV"}
